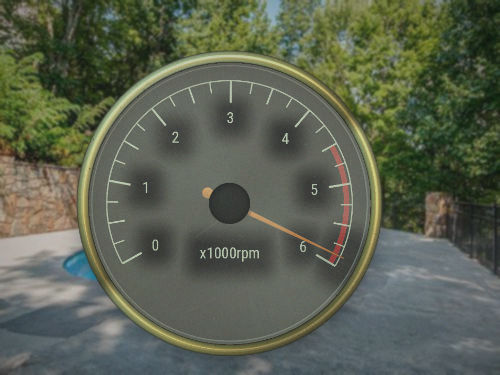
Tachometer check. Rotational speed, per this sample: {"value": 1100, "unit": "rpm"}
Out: {"value": 5875, "unit": "rpm"}
